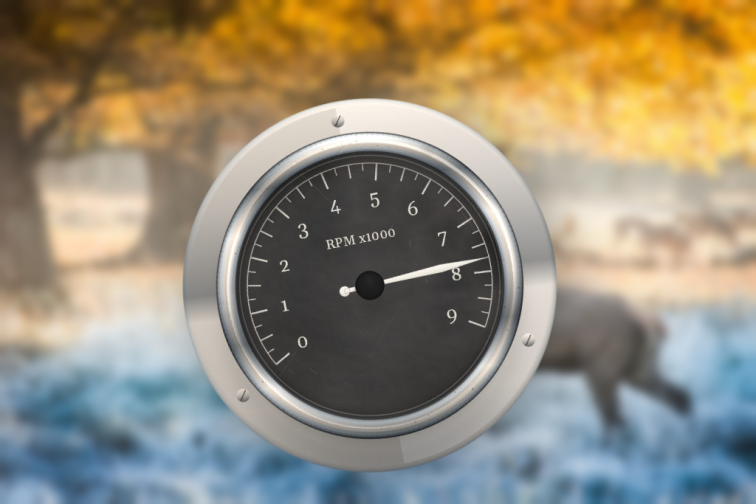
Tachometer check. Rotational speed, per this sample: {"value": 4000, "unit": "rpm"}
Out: {"value": 7750, "unit": "rpm"}
